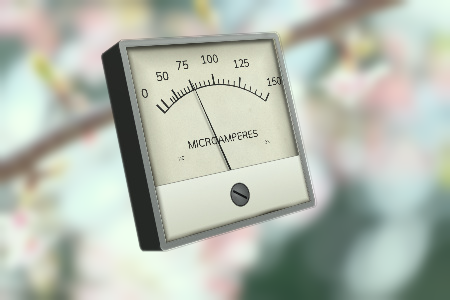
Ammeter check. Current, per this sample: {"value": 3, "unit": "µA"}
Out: {"value": 75, "unit": "µA"}
